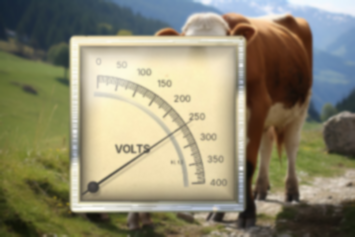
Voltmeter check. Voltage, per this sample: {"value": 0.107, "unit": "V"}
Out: {"value": 250, "unit": "V"}
